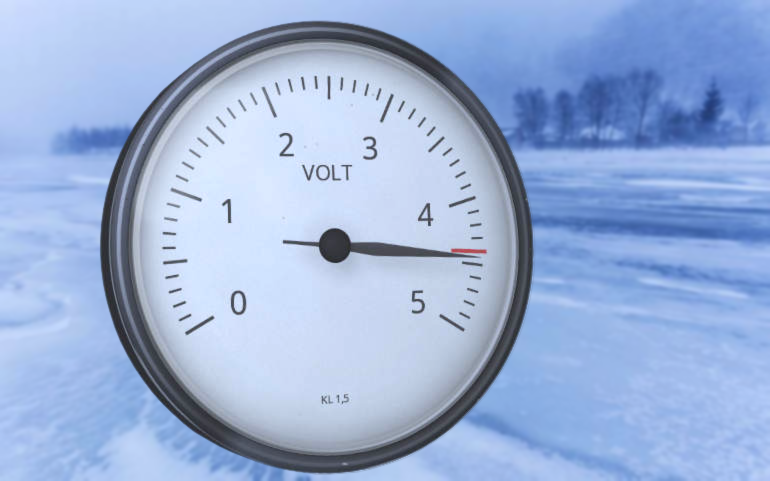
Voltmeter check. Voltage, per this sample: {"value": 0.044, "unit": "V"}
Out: {"value": 4.45, "unit": "V"}
